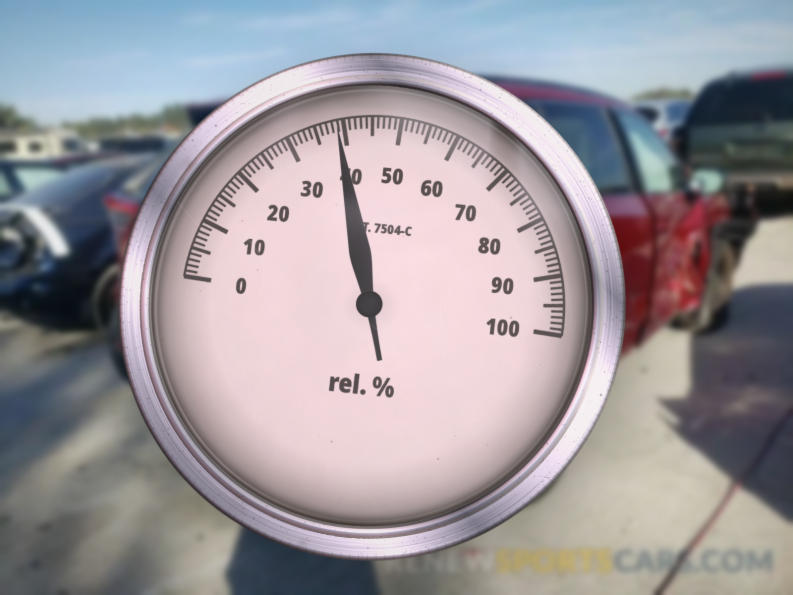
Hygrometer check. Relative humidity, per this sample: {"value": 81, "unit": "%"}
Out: {"value": 39, "unit": "%"}
